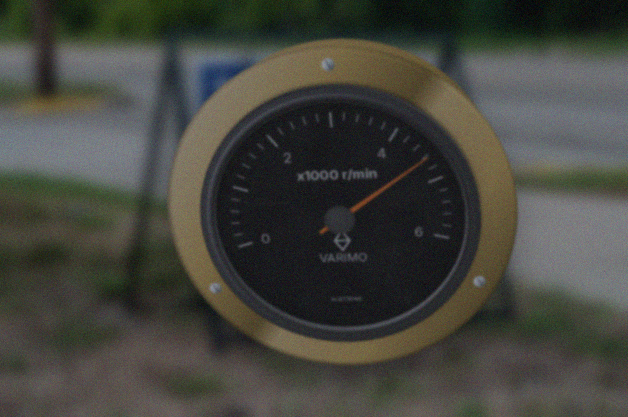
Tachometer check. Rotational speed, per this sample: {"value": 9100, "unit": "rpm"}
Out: {"value": 4600, "unit": "rpm"}
